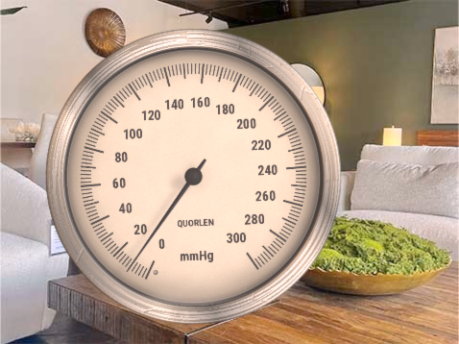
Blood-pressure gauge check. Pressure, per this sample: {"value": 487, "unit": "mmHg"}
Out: {"value": 10, "unit": "mmHg"}
